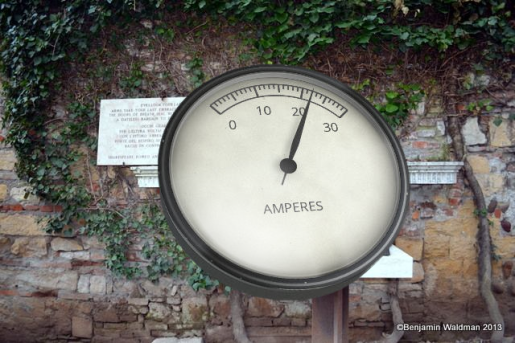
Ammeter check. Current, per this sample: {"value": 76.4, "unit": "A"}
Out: {"value": 22, "unit": "A"}
